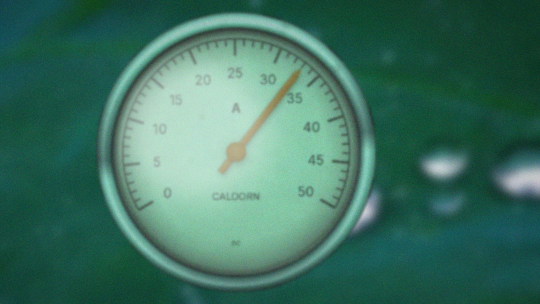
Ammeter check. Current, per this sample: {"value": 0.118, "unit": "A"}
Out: {"value": 33, "unit": "A"}
